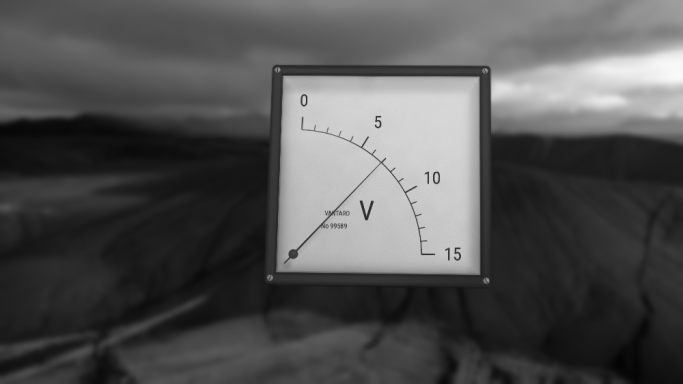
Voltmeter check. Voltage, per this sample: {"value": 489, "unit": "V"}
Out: {"value": 7, "unit": "V"}
